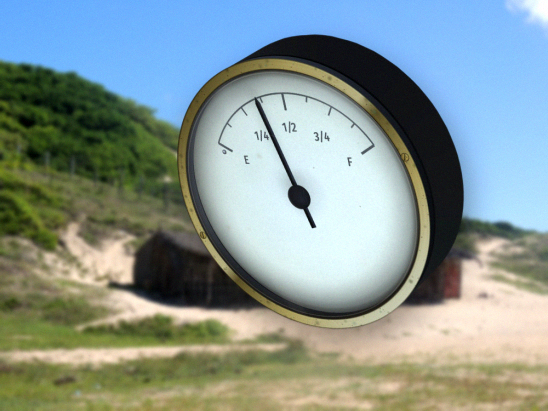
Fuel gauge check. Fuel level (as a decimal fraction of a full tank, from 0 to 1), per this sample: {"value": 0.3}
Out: {"value": 0.375}
